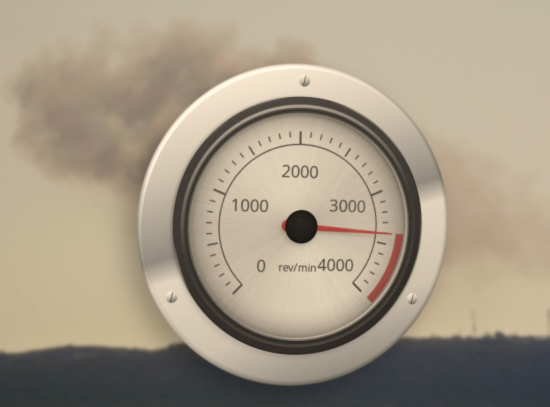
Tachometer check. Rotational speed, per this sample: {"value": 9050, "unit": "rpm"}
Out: {"value": 3400, "unit": "rpm"}
